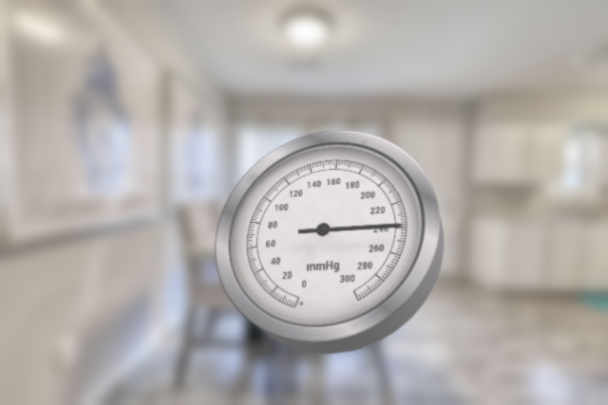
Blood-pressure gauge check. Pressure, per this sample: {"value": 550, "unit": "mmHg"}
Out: {"value": 240, "unit": "mmHg"}
